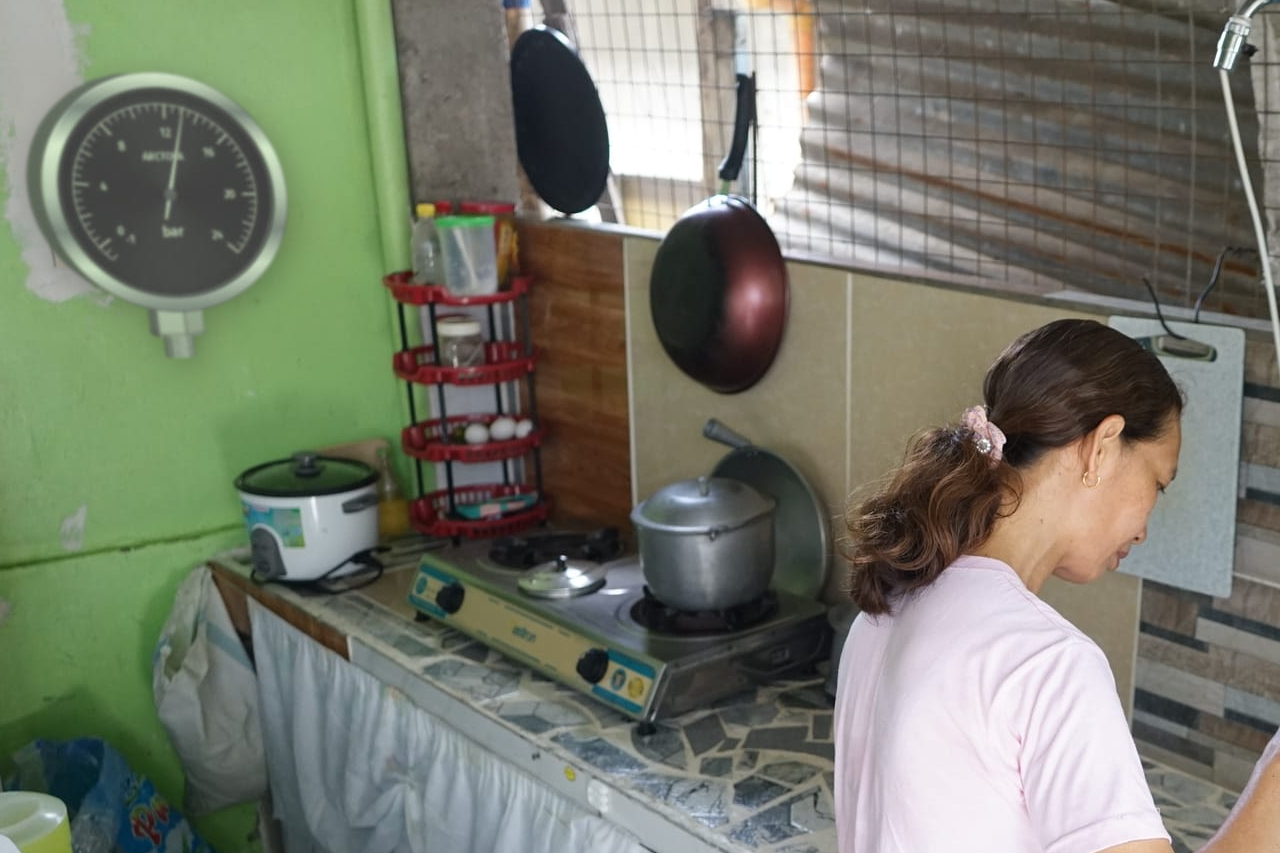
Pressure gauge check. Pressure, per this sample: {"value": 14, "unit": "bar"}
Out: {"value": 13, "unit": "bar"}
